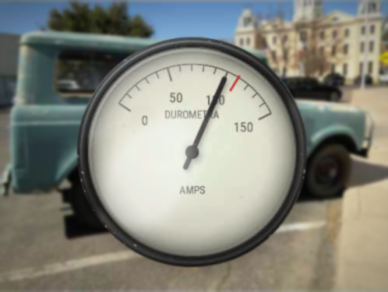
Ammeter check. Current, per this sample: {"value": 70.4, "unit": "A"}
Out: {"value": 100, "unit": "A"}
